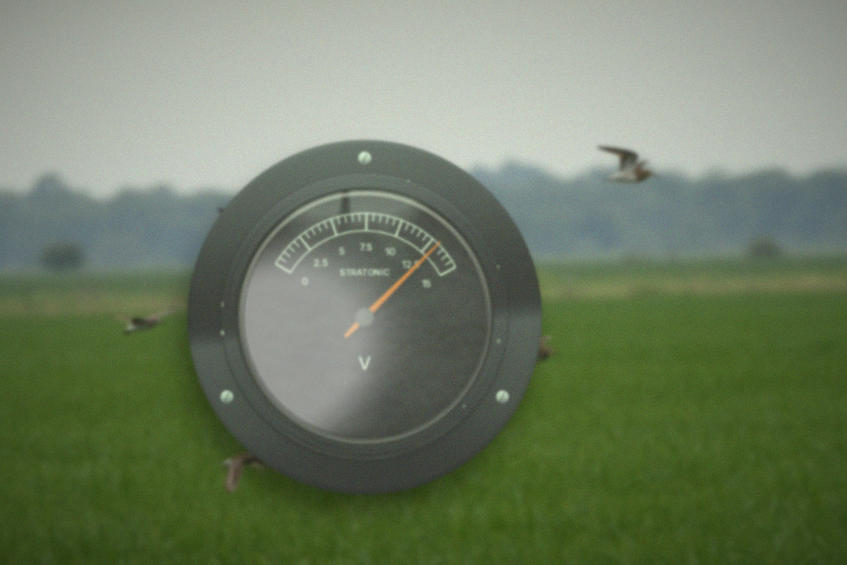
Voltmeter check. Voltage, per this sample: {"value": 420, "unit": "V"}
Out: {"value": 13, "unit": "V"}
